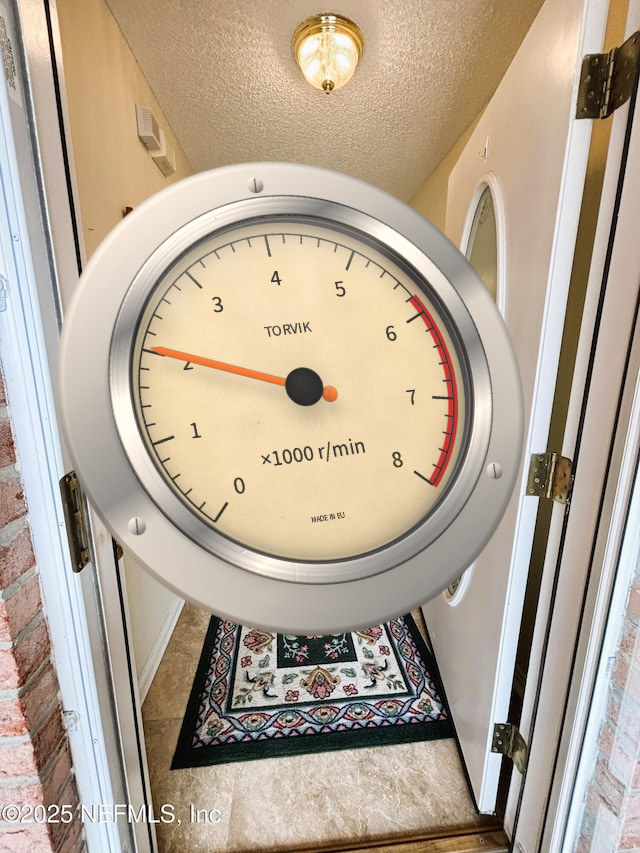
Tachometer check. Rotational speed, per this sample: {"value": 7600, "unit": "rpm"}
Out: {"value": 2000, "unit": "rpm"}
